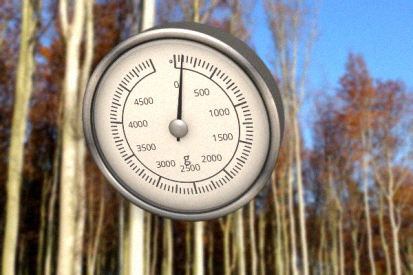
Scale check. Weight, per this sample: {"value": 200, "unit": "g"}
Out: {"value": 100, "unit": "g"}
